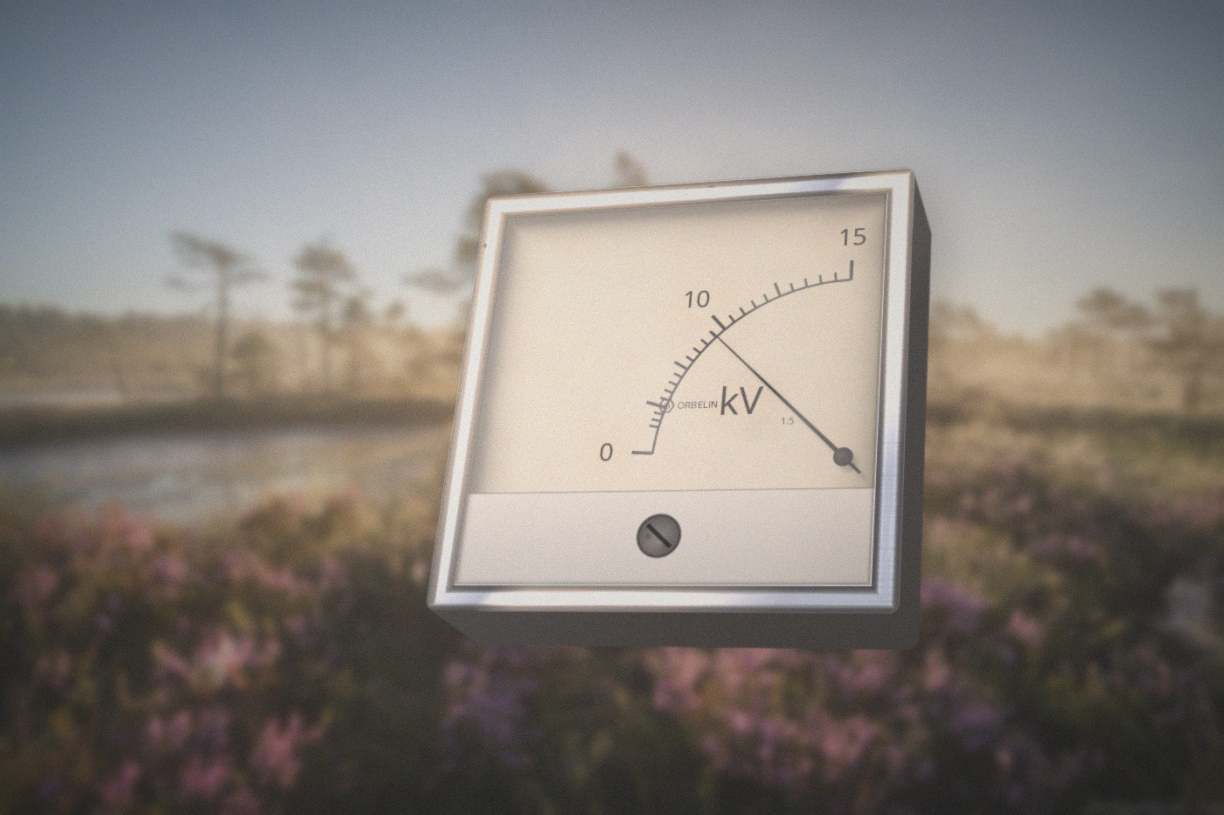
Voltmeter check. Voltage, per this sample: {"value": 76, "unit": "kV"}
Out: {"value": 9.5, "unit": "kV"}
